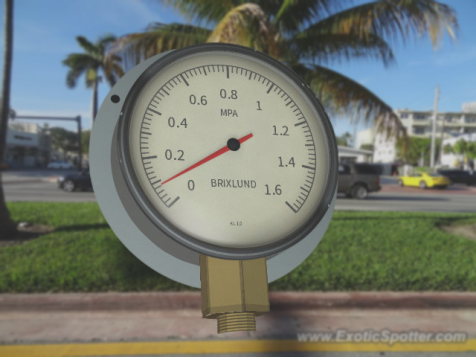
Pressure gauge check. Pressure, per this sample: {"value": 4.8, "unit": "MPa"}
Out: {"value": 0.08, "unit": "MPa"}
